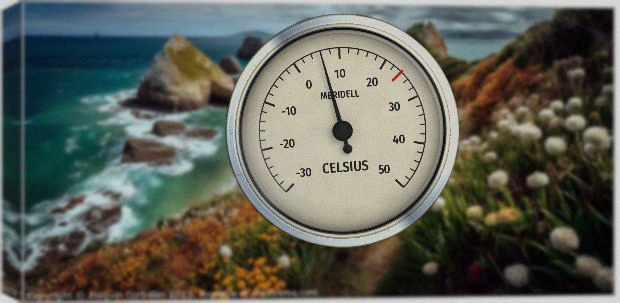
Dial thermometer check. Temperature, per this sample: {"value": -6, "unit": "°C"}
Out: {"value": 6, "unit": "°C"}
